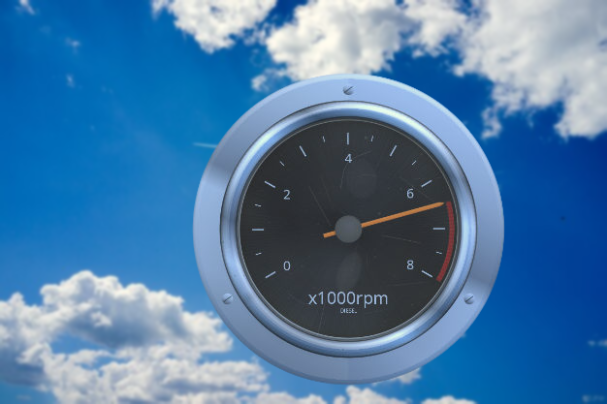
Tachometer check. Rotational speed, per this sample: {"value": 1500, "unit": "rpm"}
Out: {"value": 6500, "unit": "rpm"}
